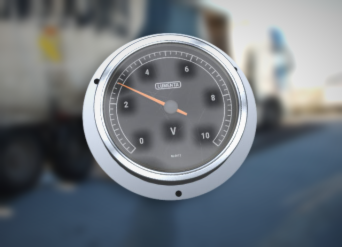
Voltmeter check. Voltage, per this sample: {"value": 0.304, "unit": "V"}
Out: {"value": 2.8, "unit": "V"}
